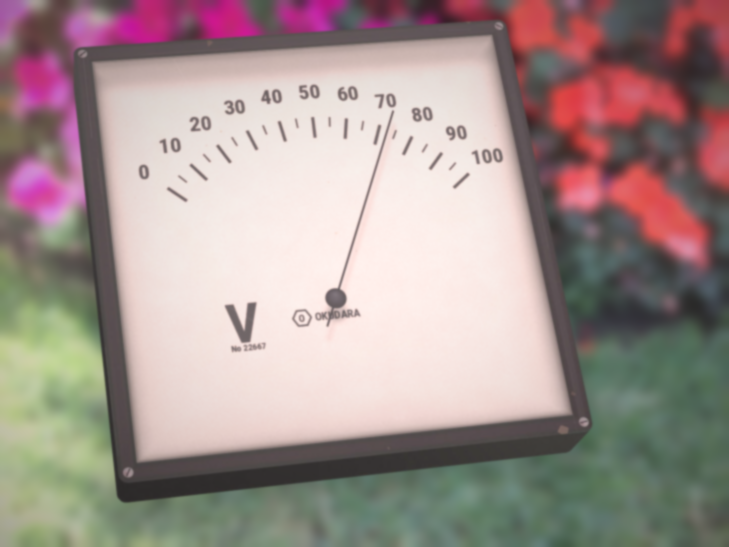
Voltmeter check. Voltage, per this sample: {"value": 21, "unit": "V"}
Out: {"value": 72.5, "unit": "V"}
